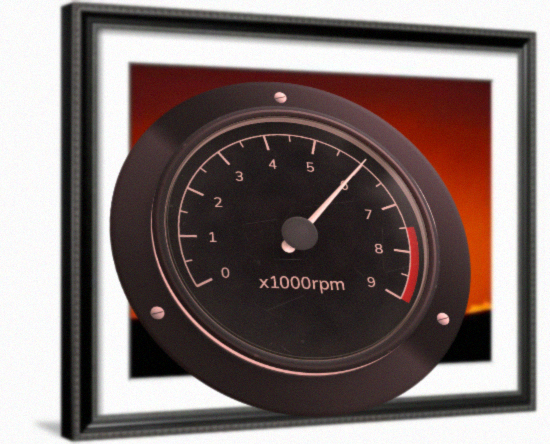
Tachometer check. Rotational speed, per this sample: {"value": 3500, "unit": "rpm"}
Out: {"value": 6000, "unit": "rpm"}
